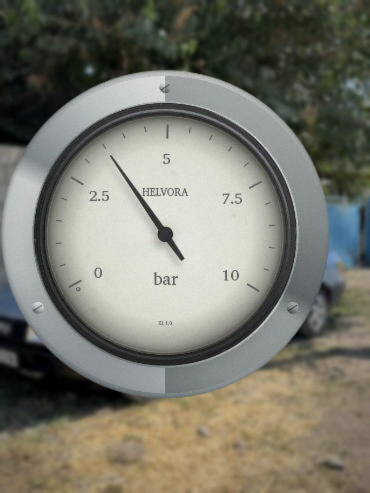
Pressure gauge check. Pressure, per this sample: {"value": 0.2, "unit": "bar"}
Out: {"value": 3.5, "unit": "bar"}
